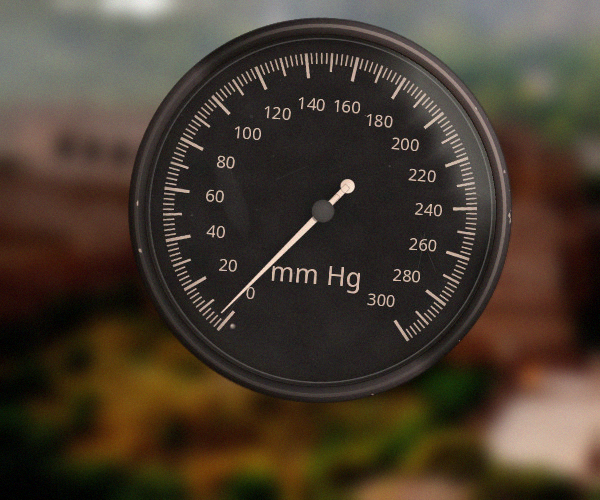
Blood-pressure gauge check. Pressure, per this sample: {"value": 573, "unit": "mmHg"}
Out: {"value": 4, "unit": "mmHg"}
